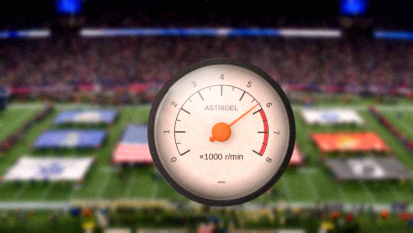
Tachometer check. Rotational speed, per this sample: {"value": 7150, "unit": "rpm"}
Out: {"value": 5750, "unit": "rpm"}
